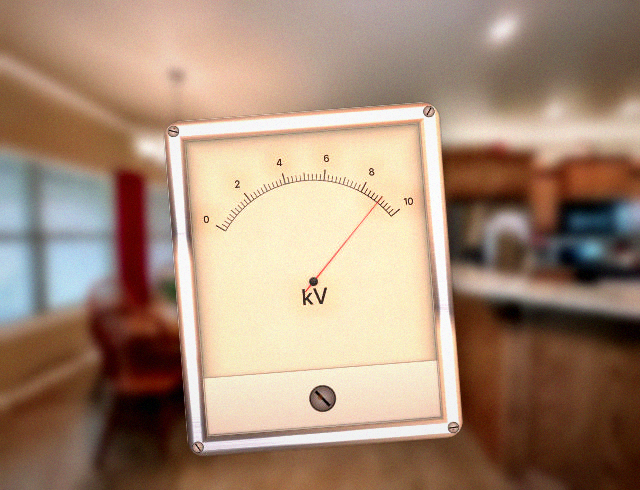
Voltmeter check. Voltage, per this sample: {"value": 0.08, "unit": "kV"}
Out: {"value": 9, "unit": "kV"}
